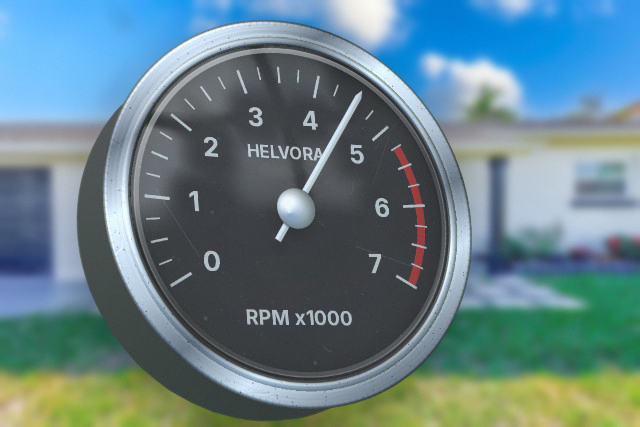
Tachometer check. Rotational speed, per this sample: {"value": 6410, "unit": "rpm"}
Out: {"value": 4500, "unit": "rpm"}
